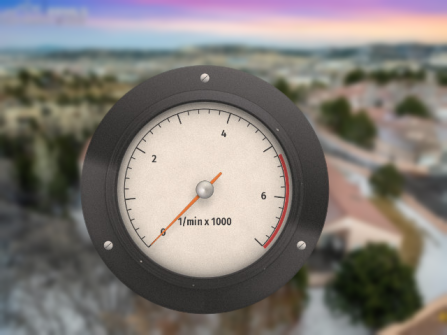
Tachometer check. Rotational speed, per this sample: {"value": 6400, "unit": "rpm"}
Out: {"value": 0, "unit": "rpm"}
